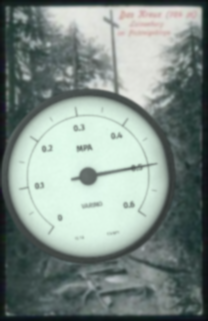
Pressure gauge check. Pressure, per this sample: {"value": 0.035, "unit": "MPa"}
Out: {"value": 0.5, "unit": "MPa"}
